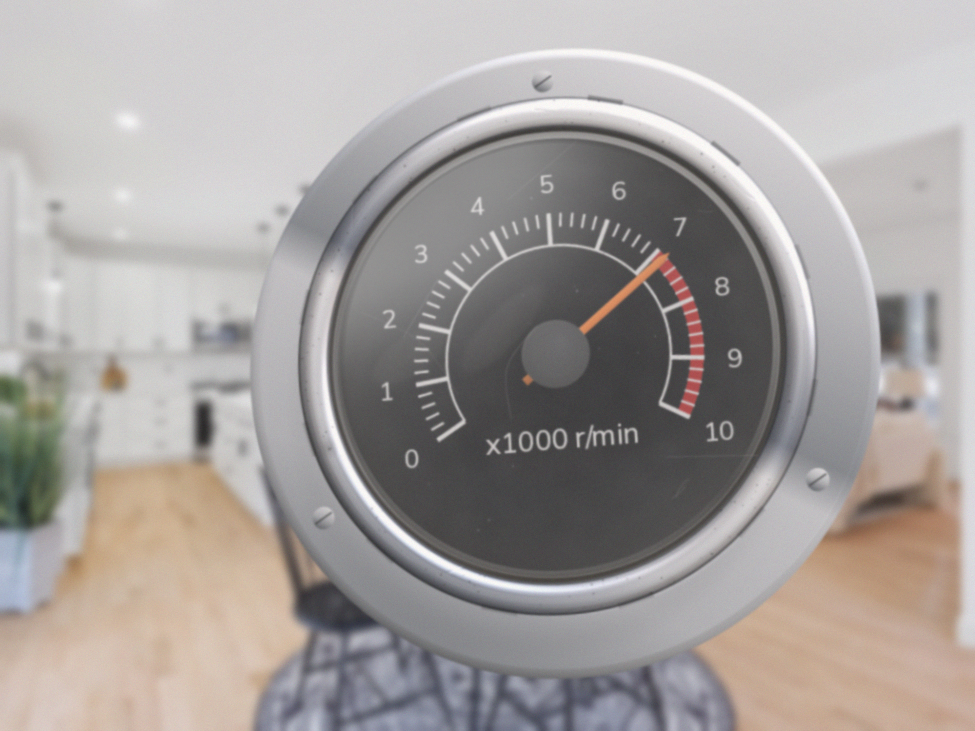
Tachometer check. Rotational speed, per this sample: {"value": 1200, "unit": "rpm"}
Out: {"value": 7200, "unit": "rpm"}
